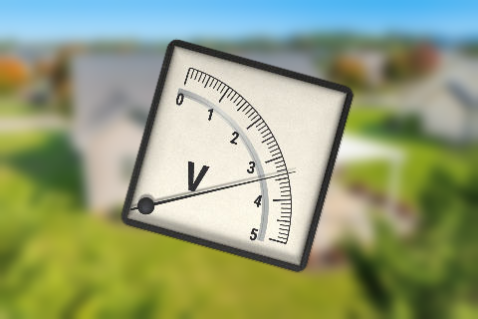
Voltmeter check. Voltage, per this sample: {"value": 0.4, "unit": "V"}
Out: {"value": 3.4, "unit": "V"}
